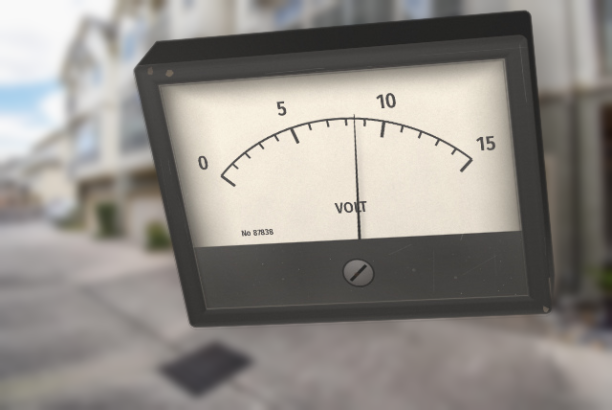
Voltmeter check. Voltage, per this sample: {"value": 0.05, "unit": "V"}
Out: {"value": 8.5, "unit": "V"}
